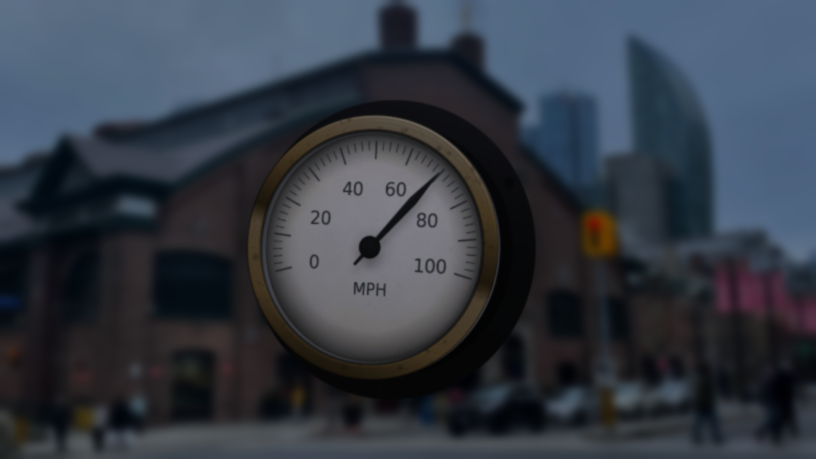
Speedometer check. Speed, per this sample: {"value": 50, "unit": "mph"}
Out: {"value": 70, "unit": "mph"}
